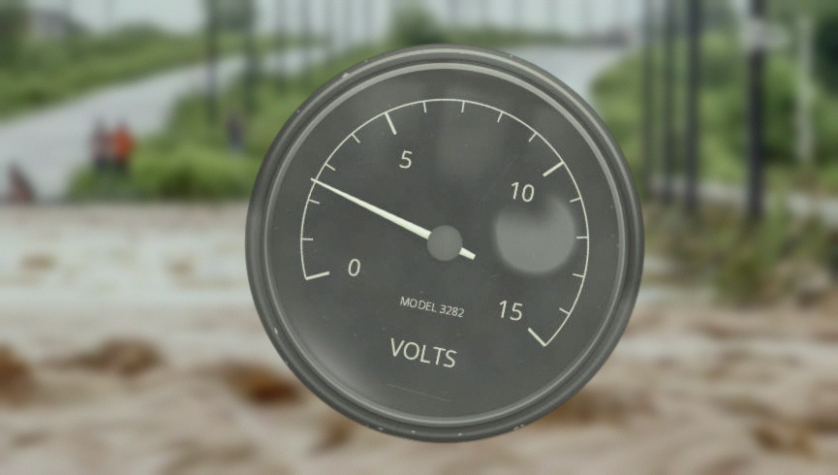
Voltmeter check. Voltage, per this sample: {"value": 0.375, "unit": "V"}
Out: {"value": 2.5, "unit": "V"}
